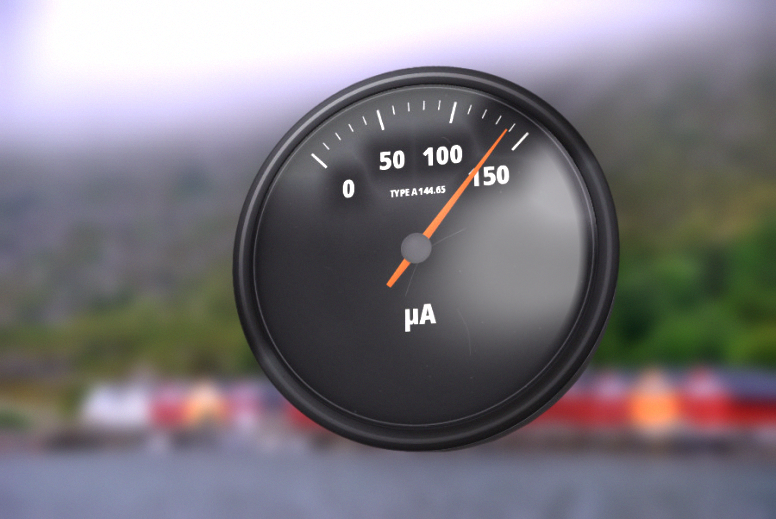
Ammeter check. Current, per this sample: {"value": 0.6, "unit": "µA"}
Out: {"value": 140, "unit": "µA"}
